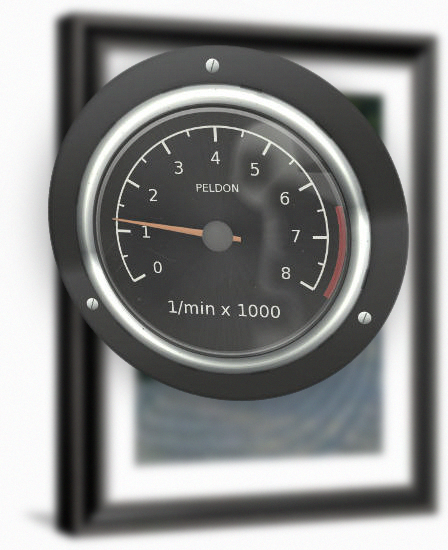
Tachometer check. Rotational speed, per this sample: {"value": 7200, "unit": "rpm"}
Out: {"value": 1250, "unit": "rpm"}
